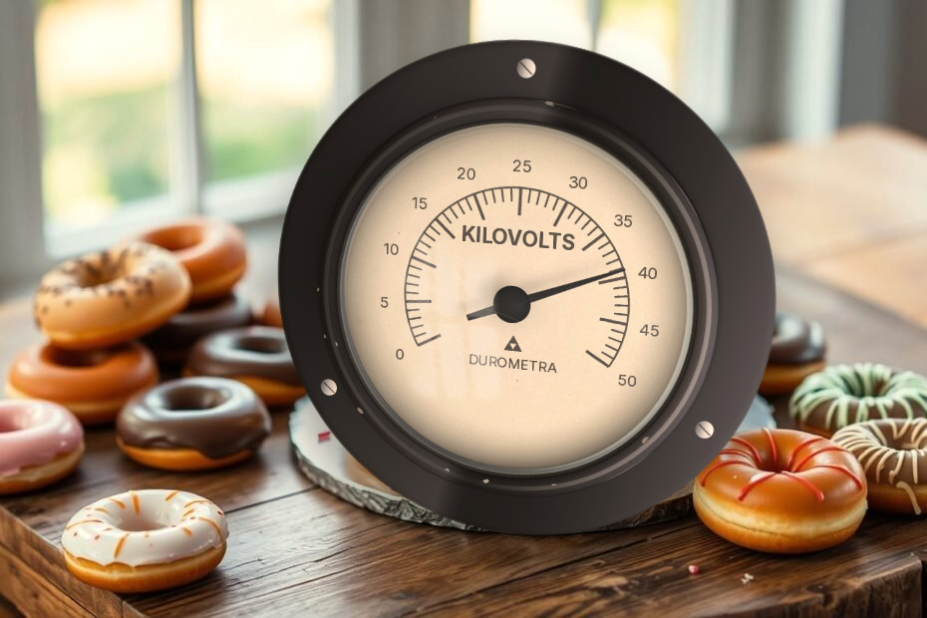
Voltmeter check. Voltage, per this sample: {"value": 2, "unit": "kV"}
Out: {"value": 39, "unit": "kV"}
